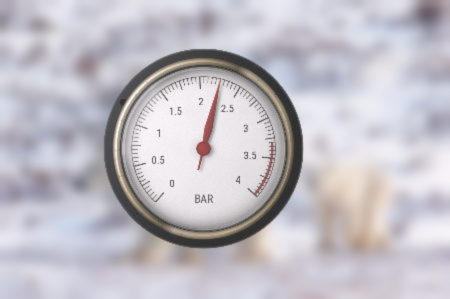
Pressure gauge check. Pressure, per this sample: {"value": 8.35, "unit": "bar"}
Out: {"value": 2.25, "unit": "bar"}
